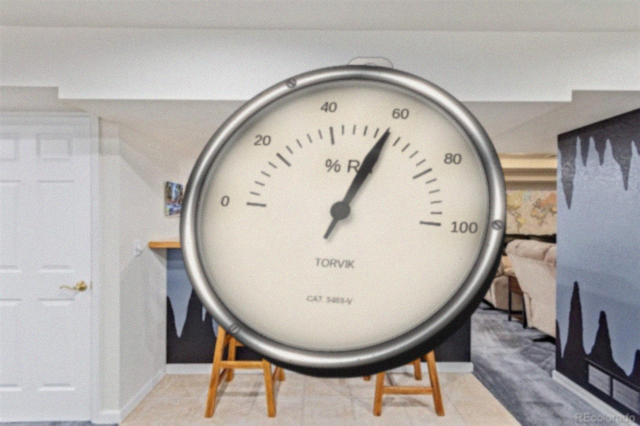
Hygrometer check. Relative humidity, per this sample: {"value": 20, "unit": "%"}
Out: {"value": 60, "unit": "%"}
